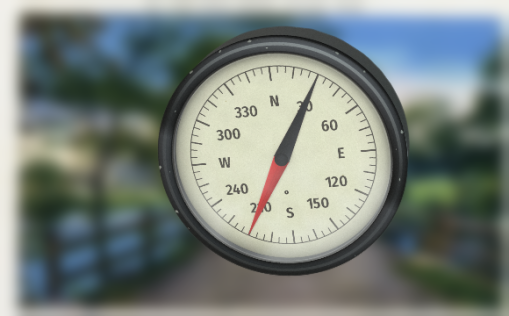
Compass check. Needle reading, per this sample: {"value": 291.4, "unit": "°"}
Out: {"value": 210, "unit": "°"}
